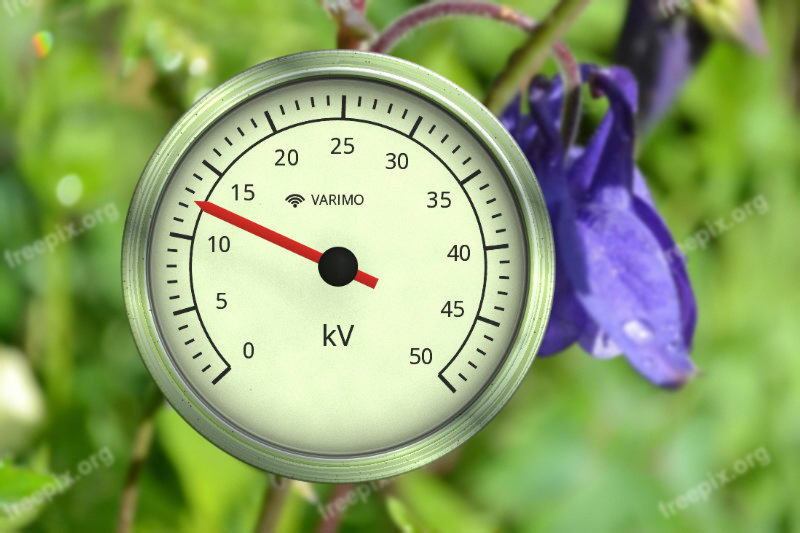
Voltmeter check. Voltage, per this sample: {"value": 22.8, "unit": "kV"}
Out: {"value": 12.5, "unit": "kV"}
